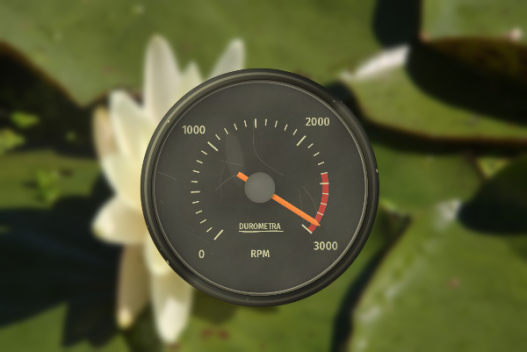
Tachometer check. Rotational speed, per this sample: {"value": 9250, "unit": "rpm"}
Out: {"value": 2900, "unit": "rpm"}
